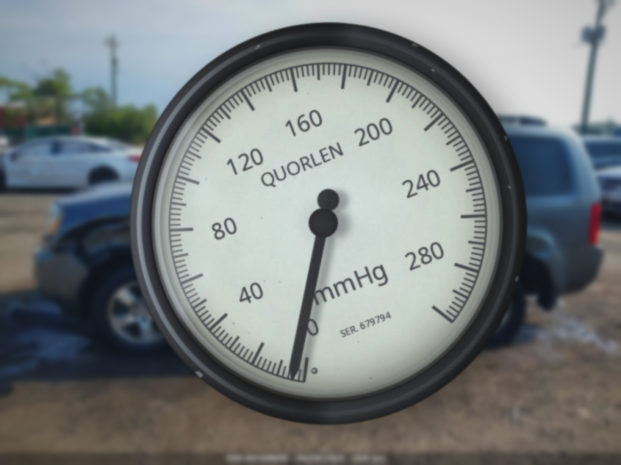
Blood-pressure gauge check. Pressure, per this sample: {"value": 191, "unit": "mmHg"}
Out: {"value": 4, "unit": "mmHg"}
